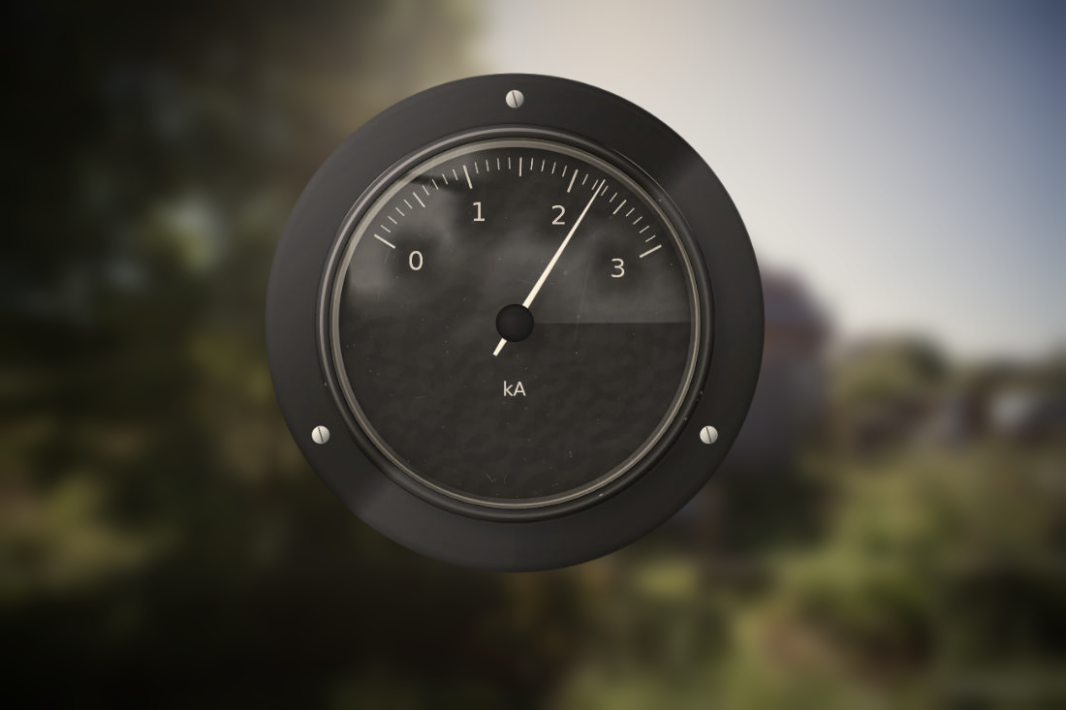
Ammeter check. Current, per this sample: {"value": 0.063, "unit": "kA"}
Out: {"value": 2.25, "unit": "kA"}
